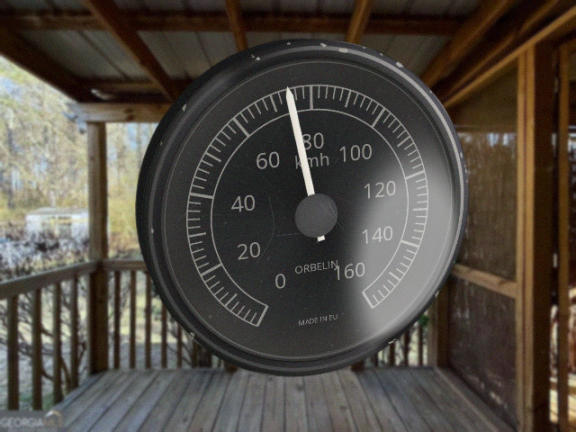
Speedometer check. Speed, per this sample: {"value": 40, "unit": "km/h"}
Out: {"value": 74, "unit": "km/h"}
